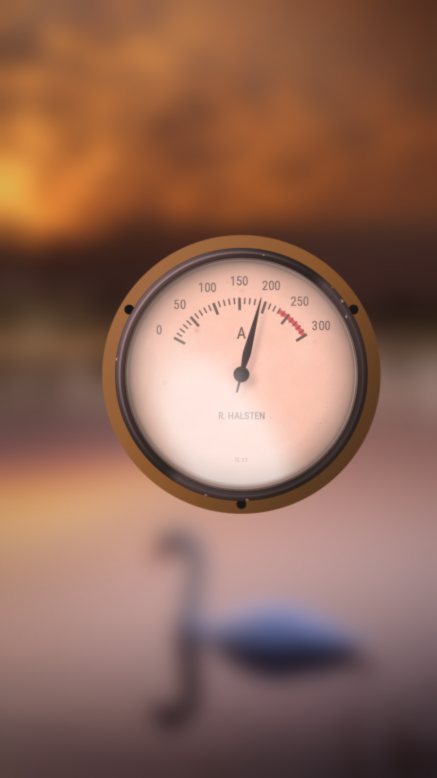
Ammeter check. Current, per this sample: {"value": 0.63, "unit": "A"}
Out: {"value": 190, "unit": "A"}
